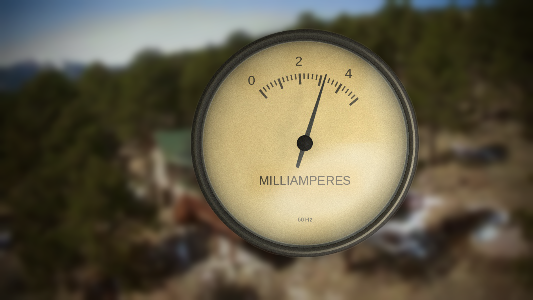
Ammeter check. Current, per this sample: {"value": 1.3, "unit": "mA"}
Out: {"value": 3.2, "unit": "mA"}
